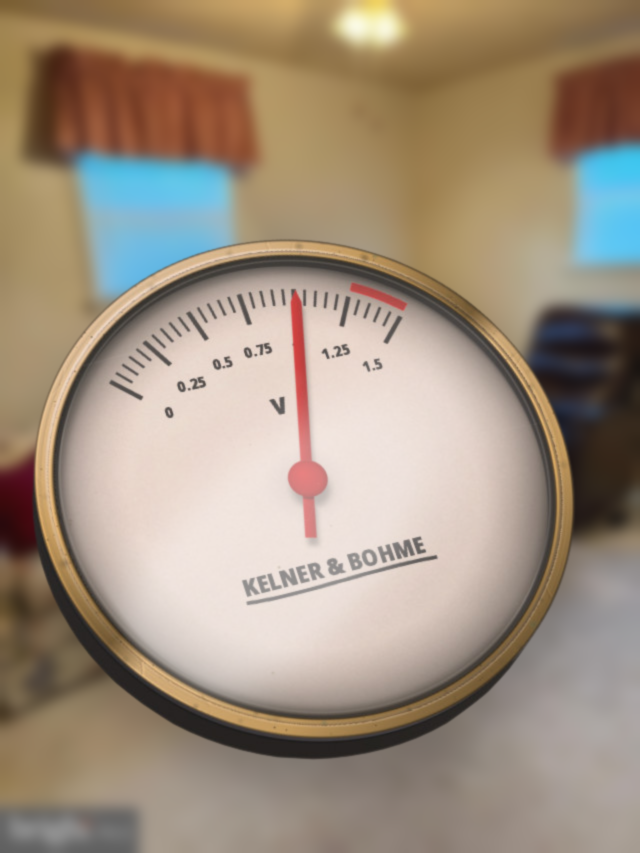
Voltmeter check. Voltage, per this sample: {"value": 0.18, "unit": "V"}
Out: {"value": 1, "unit": "V"}
